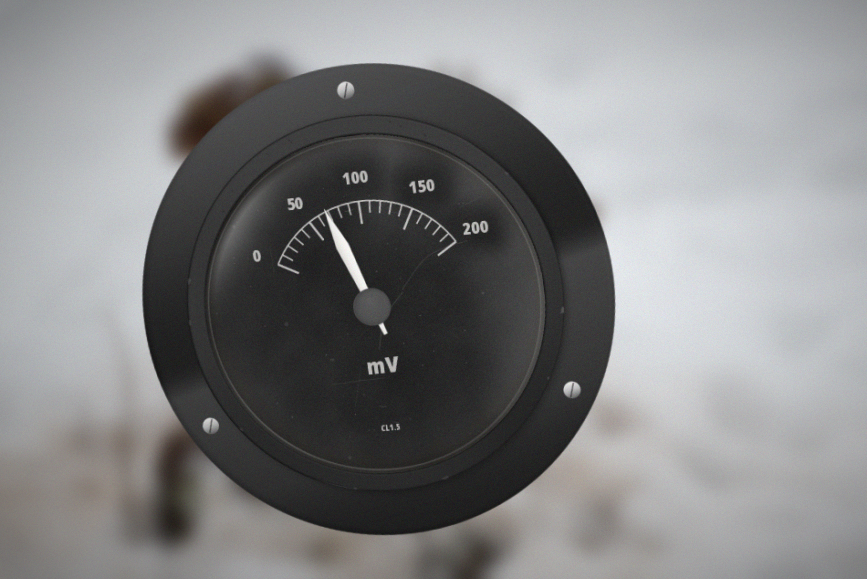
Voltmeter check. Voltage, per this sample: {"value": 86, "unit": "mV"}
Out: {"value": 70, "unit": "mV"}
